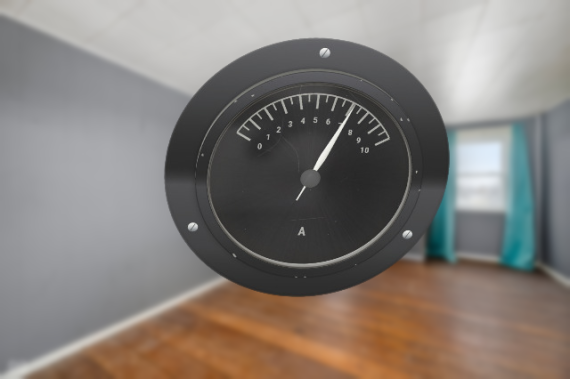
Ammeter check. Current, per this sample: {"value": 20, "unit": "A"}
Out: {"value": 7, "unit": "A"}
